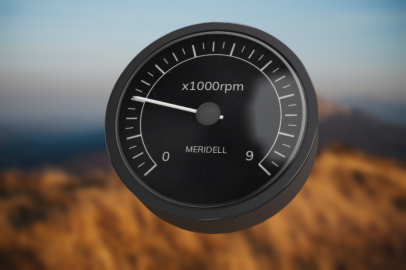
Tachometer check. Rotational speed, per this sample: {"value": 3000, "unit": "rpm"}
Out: {"value": 2000, "unit": "rpm"}
